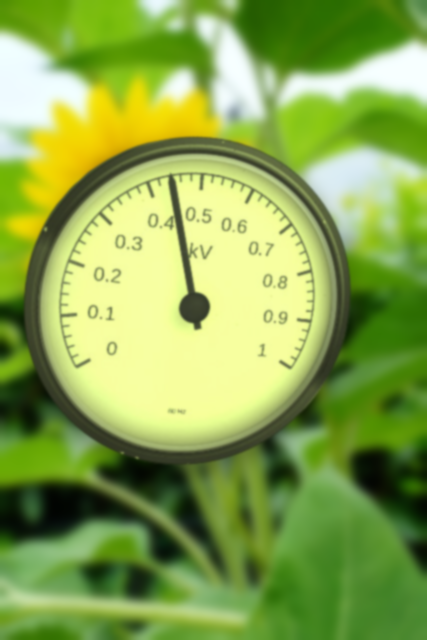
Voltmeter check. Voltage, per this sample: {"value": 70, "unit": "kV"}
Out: {"value": 0.44, "unit": "kV"}
